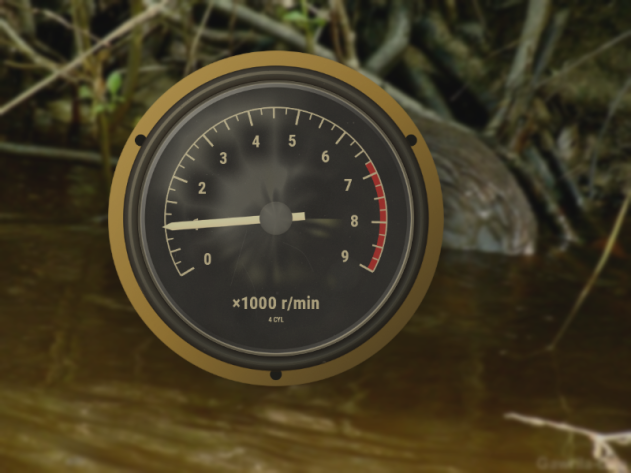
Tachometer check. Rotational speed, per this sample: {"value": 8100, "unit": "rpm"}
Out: {"value": 1000, "unit": "rpm"}
